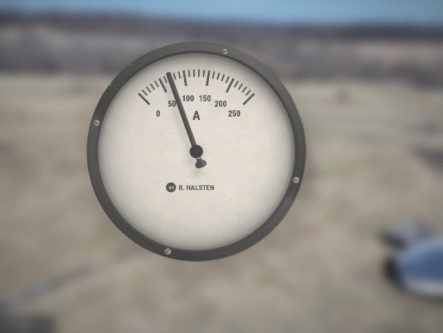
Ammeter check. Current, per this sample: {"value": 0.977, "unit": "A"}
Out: {"value": 70, "unit": "A"}
